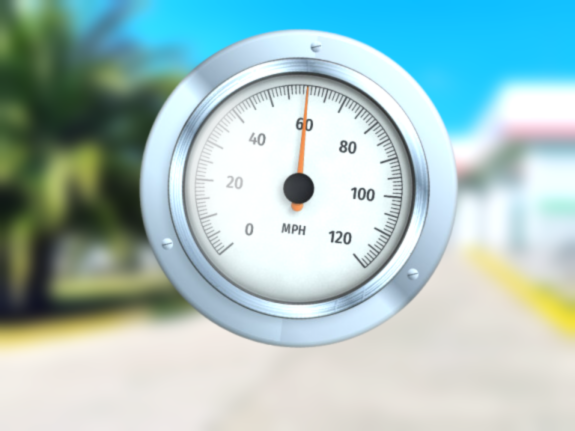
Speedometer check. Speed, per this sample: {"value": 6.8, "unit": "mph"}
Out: {"value": 60, "unit": "mph"}
